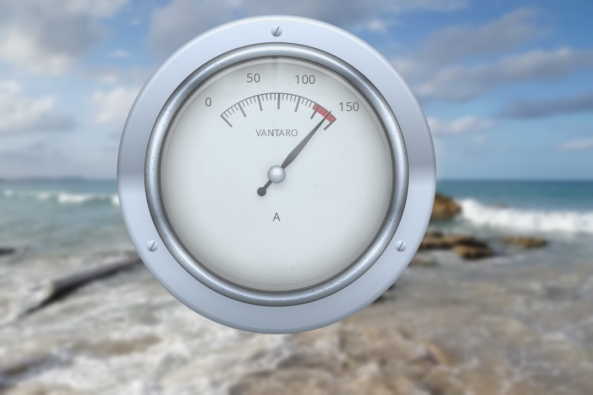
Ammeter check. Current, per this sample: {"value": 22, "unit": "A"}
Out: {"value": 140, "unit": "A"}
